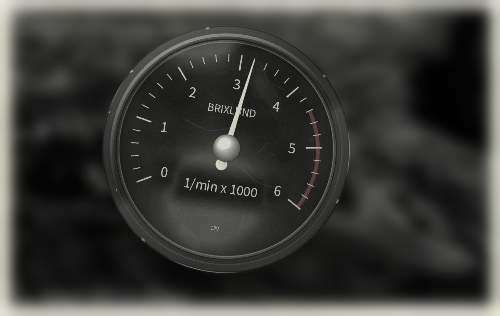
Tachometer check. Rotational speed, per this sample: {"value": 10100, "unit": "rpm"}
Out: {"value": 3200, "unit": "rpm"}
